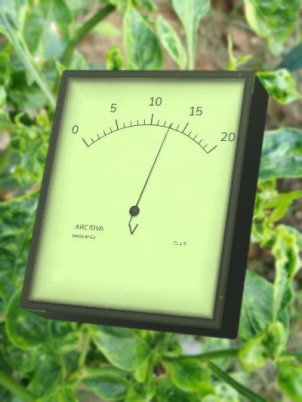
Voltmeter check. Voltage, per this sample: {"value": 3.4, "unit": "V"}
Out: {"value": 13, "unit": "V"}
